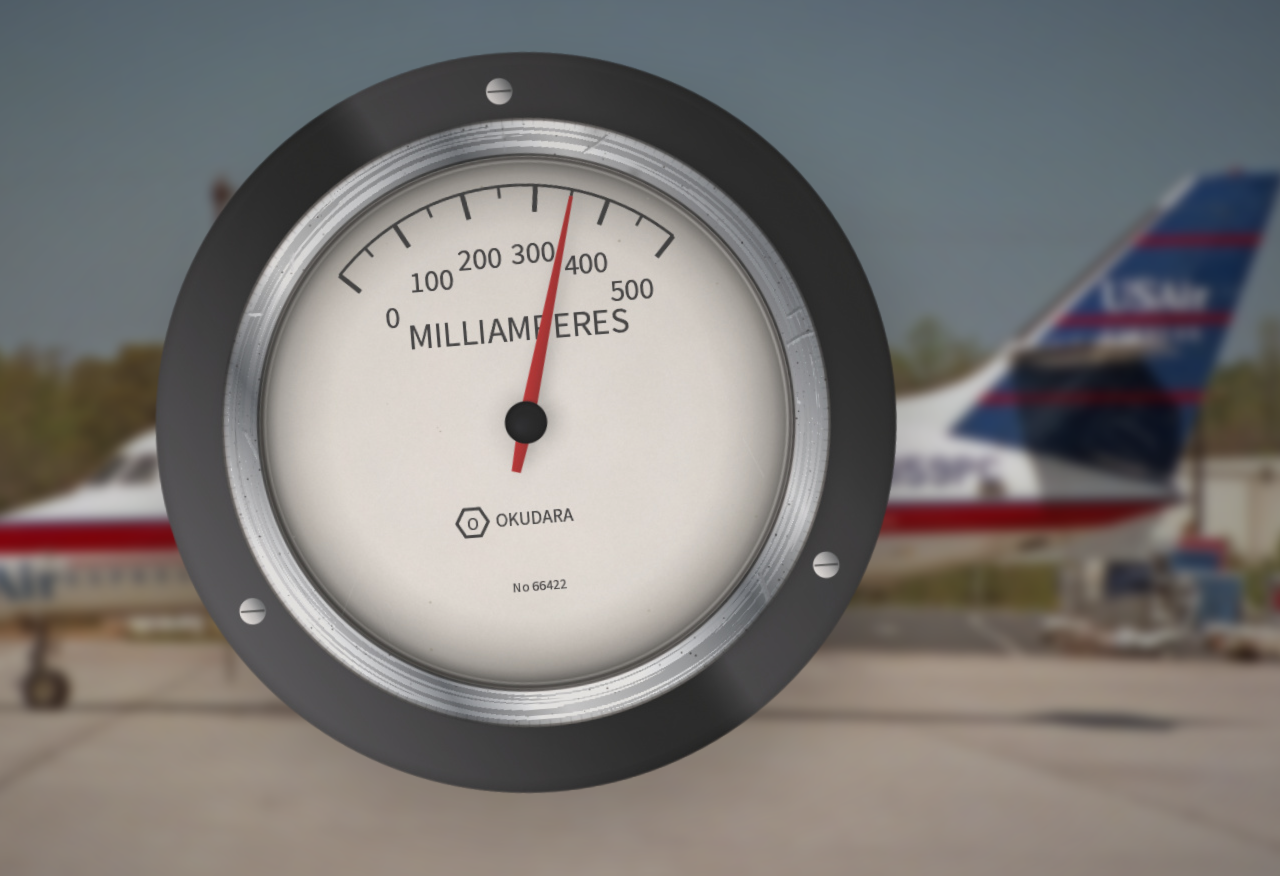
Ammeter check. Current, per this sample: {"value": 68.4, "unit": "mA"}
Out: {"value": 350, "unit": "mA"}
